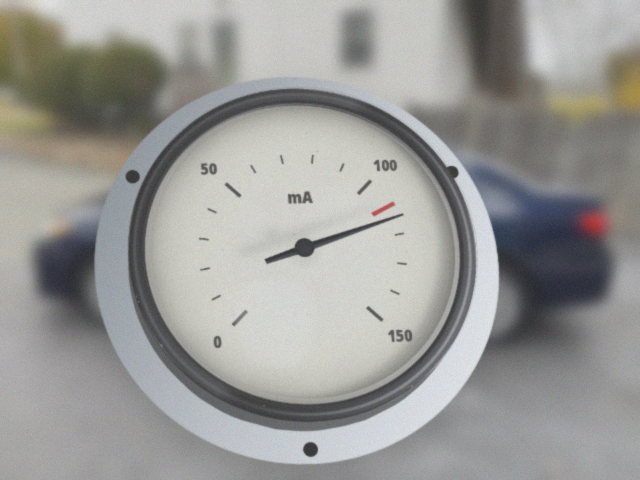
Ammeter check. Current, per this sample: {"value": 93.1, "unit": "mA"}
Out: {"value": 115, "unit": "mA"}
